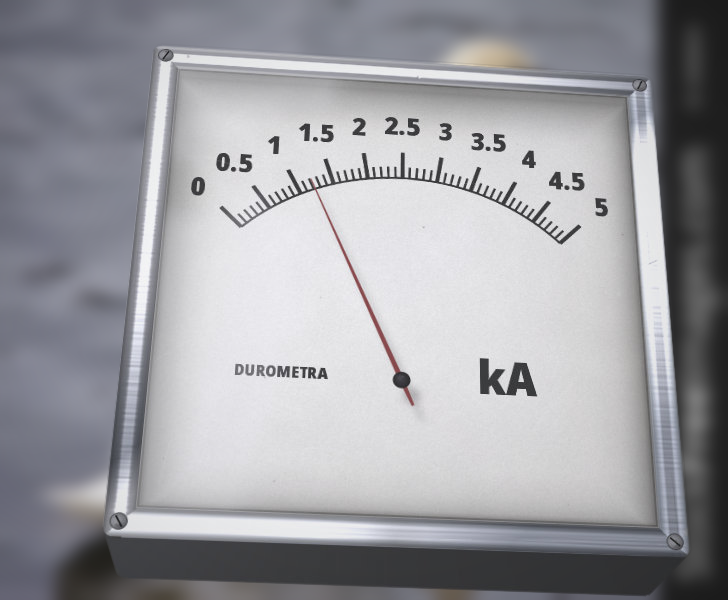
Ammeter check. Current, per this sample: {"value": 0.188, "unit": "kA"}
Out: {"value": 1.2, "unit": "kA"}
